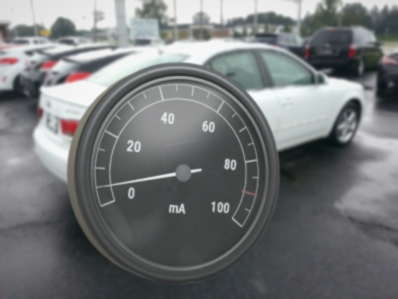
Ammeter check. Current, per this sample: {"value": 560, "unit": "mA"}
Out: {"value": 5, "unit": "mA"}
